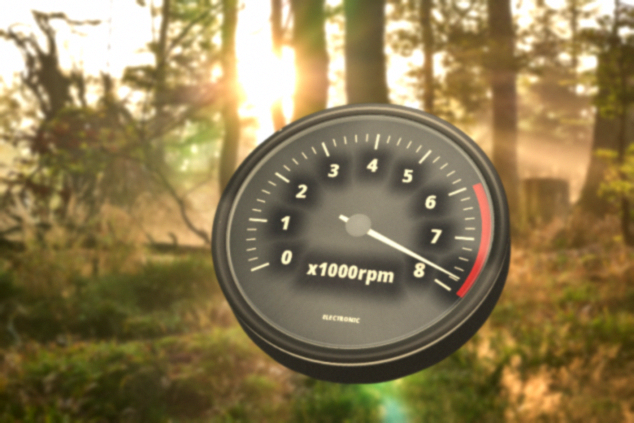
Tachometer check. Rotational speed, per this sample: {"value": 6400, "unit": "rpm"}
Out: {"value": 7800, "unit": "rpm"}
